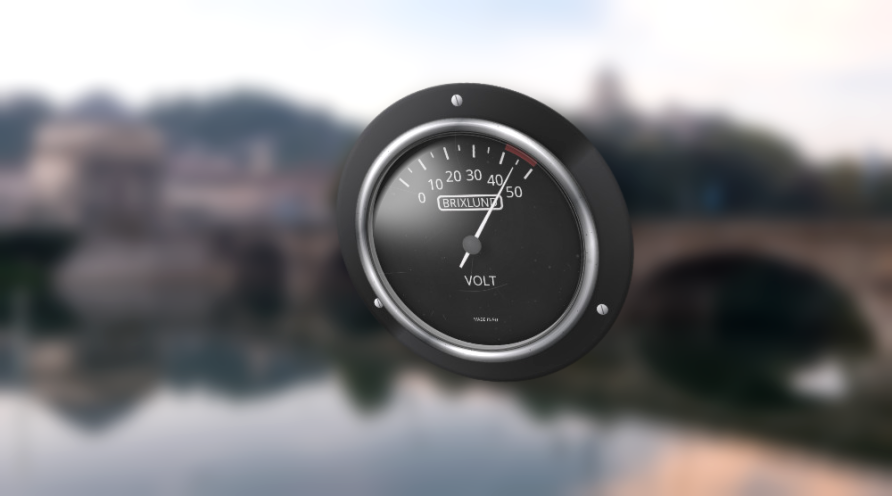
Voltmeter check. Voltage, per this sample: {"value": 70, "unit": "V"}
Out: {"value": 45, "unit": "V"}
